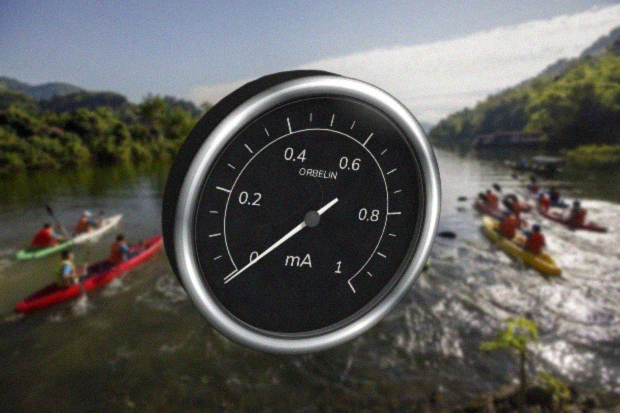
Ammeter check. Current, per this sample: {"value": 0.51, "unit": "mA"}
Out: {"value": 0, "unit": "mA"}
